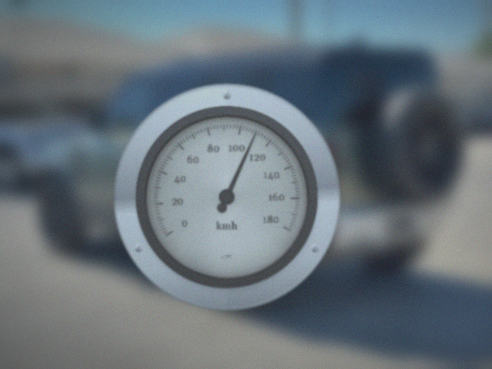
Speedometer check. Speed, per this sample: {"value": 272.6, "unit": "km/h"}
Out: {"value": 110, "unit": "km/h"}
